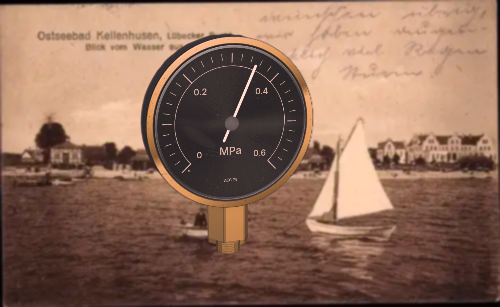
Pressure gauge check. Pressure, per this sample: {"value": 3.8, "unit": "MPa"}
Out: {"value": 0.35, "unit": "MPa"}
